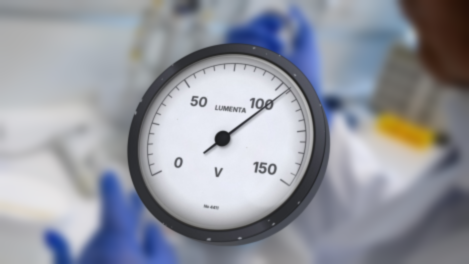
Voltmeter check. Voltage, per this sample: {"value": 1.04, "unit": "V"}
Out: {"value": 105, "unit": "V"}
